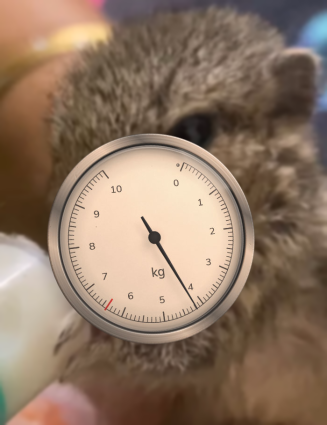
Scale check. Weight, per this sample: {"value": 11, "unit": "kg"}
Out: {"value": 4.2, "unit": "kg"}
